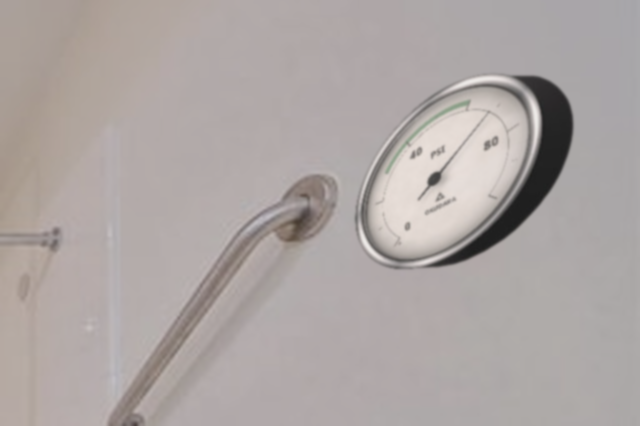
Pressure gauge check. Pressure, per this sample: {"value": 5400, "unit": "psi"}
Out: {"value": 70, "unit": "psi"}
